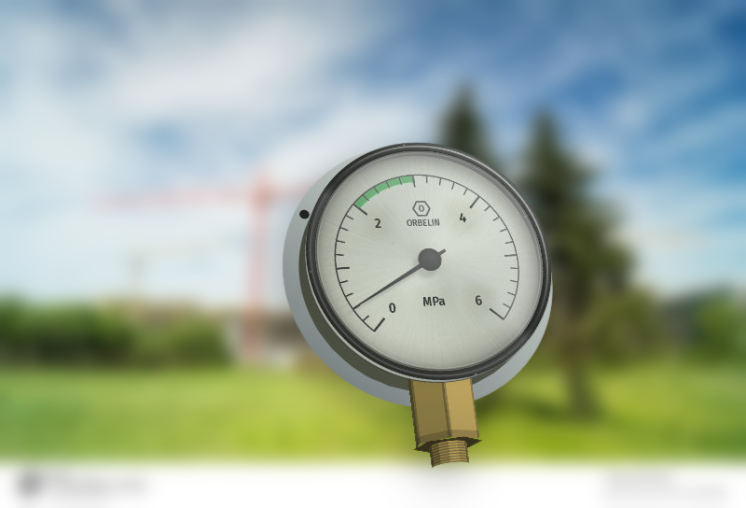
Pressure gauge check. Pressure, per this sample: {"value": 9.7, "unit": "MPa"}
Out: {"value": 0.4, "unit": "MPa"}
